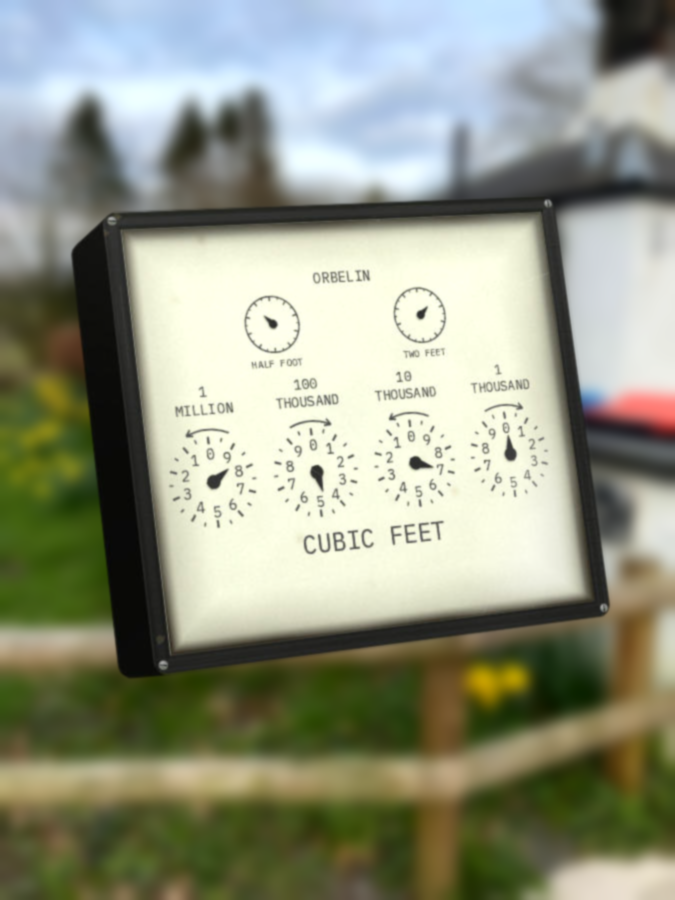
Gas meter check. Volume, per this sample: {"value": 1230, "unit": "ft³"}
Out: {"value": 847000, "unit": "ft³"}
